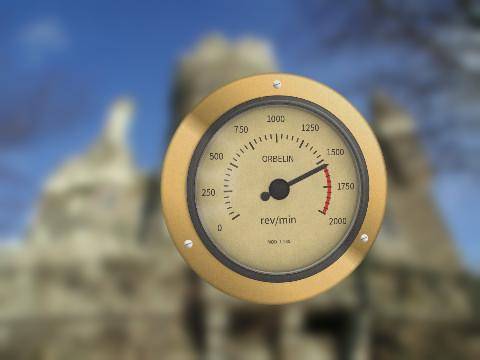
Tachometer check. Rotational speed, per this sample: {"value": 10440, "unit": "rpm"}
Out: {"value": 1550, "unit": "rpm"}
